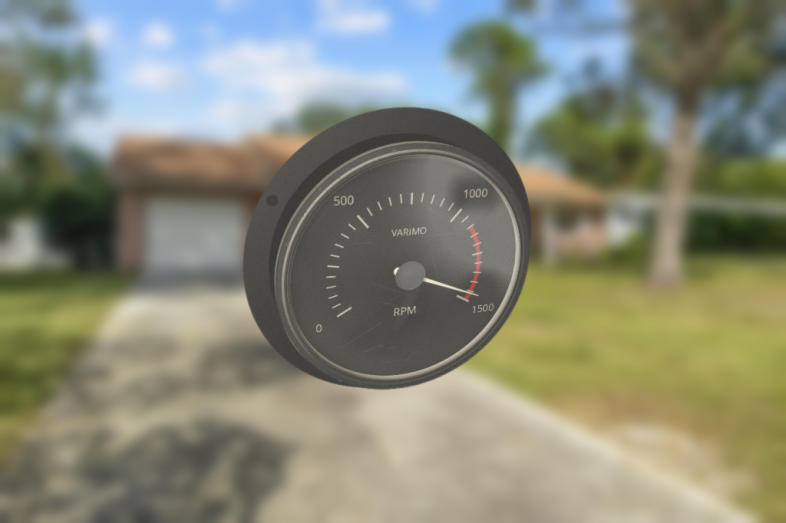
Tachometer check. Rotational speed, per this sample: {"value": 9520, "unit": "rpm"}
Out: {"value": 1450, "unit": "rpm"}
